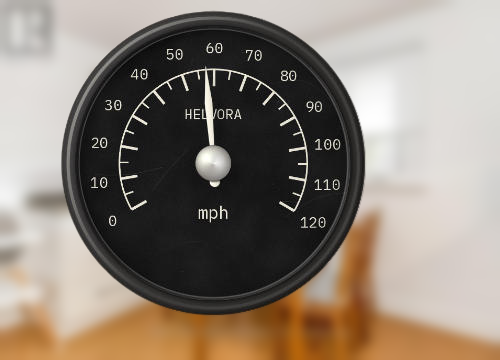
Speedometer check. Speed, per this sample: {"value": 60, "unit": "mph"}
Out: {"value": 57.5, "unit": "mph"}
